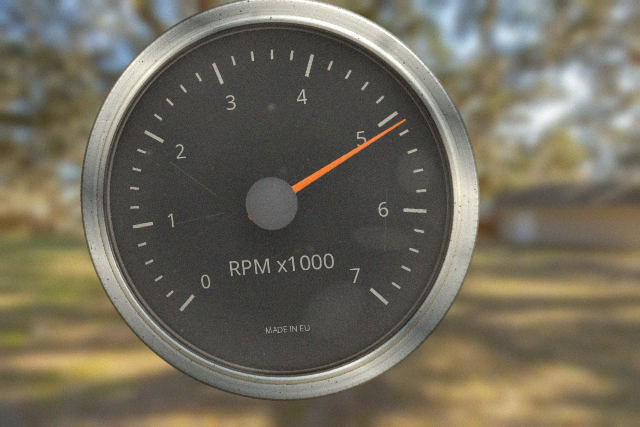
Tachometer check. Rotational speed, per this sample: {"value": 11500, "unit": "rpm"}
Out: {"value": 5100, "unit": "rpm"}
